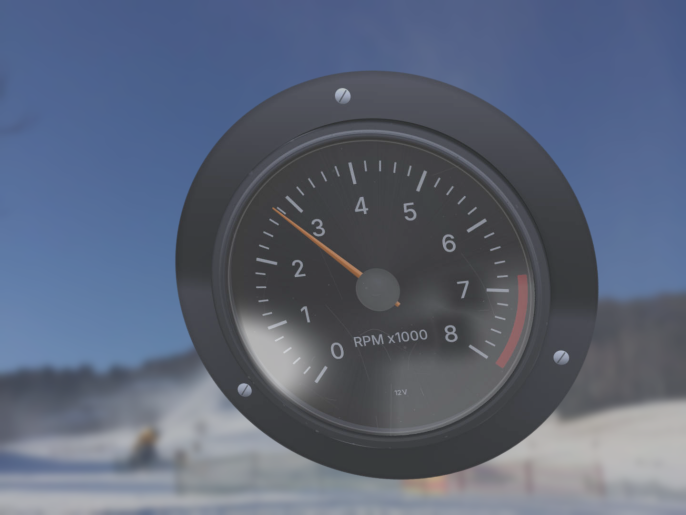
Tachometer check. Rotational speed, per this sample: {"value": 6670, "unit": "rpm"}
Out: {"value": 2800, "unit": "rpm"}
